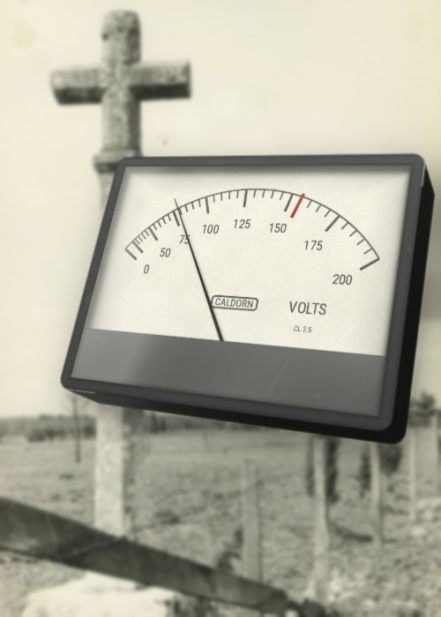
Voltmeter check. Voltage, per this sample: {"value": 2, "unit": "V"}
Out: {"value": 80, "unit": "V"}
